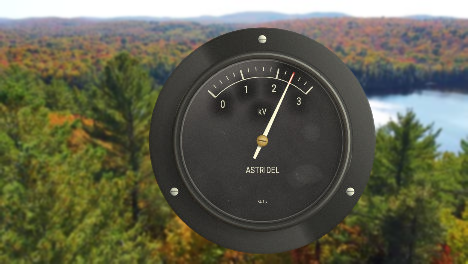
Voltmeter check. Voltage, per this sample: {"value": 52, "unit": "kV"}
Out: {"value": 2.4, "unit": "kV"}
